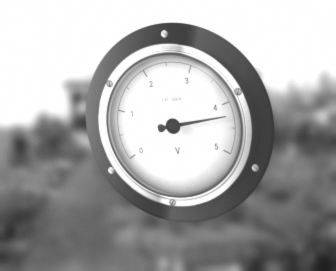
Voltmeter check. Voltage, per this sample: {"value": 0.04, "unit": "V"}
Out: {"value": 4.25, "unit": "V"}
